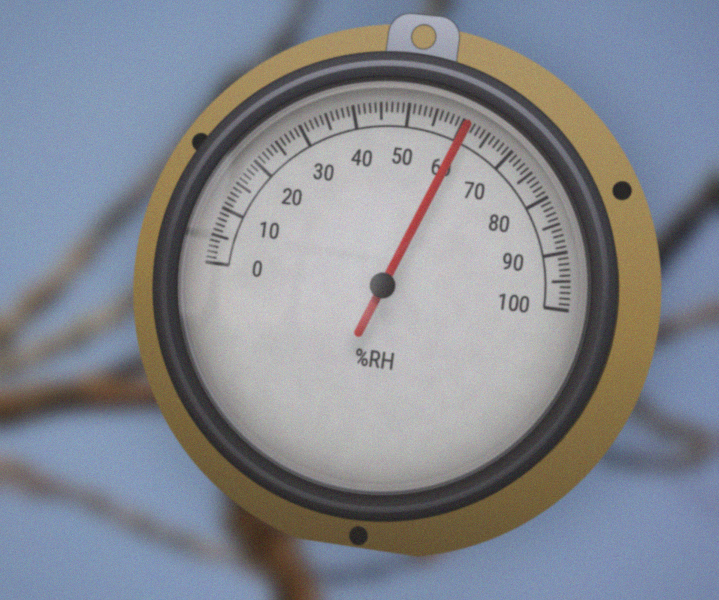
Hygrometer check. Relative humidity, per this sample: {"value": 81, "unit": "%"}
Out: {"value": 61, "unit": "%"}
